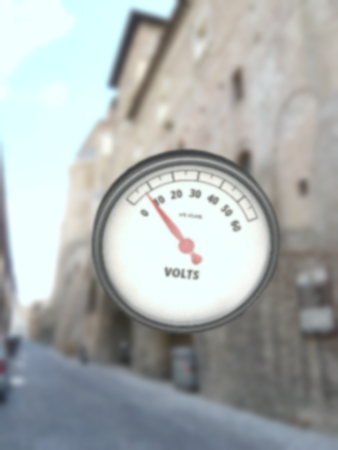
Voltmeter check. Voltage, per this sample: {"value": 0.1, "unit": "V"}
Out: {"value": 7.5, "unit": "V"}
